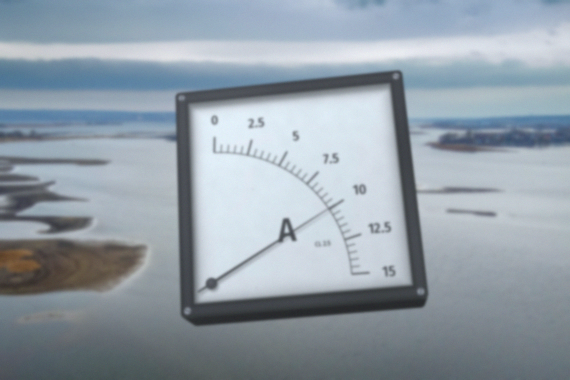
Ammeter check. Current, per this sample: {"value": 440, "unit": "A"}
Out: {"value": 10, "unit": "A"}
